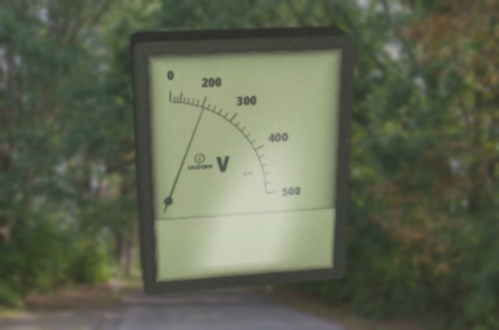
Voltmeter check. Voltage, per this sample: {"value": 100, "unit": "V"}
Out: {"value": 200, "unit": "V"}
